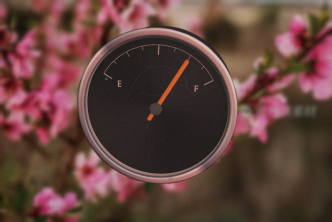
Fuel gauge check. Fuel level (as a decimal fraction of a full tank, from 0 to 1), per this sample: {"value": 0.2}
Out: {"value": 0.75}
